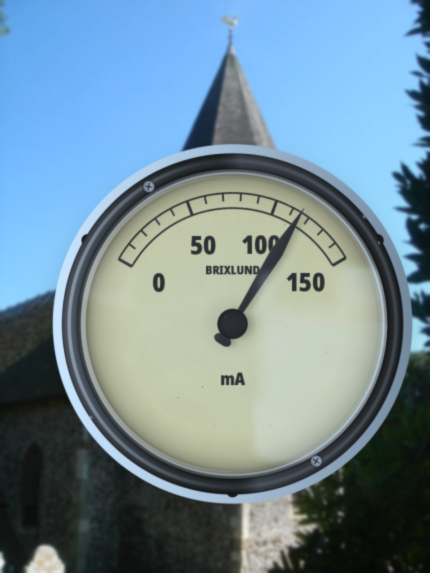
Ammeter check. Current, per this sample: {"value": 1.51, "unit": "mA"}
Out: {"value": 115, "unit": "mA"}
